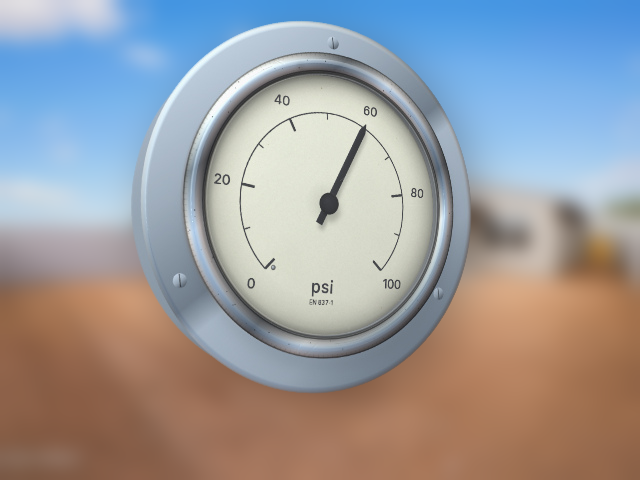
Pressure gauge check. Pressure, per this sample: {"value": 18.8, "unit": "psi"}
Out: {"value": 60, "unit": "psi"}
